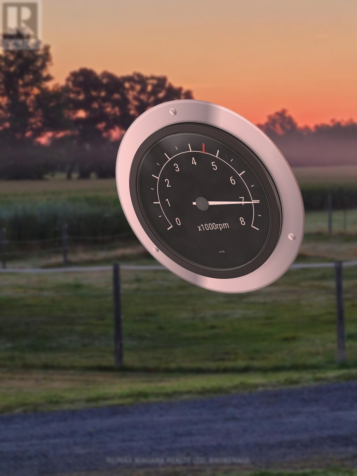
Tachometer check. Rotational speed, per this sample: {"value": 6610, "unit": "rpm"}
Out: {"value": 7000, "unit": "rpm"}
